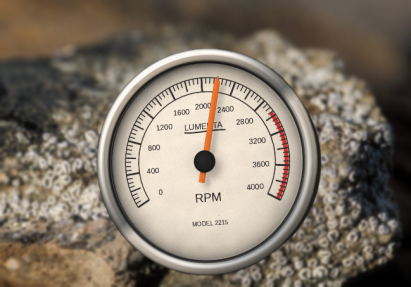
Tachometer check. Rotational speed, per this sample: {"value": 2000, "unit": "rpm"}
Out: {"value": 2200, "unit": "rpm"}
